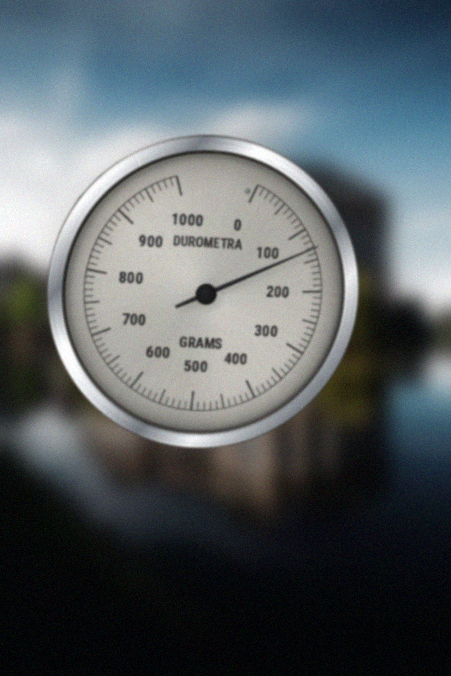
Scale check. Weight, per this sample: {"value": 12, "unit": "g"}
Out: {"value": 130, "unit": "g"}
